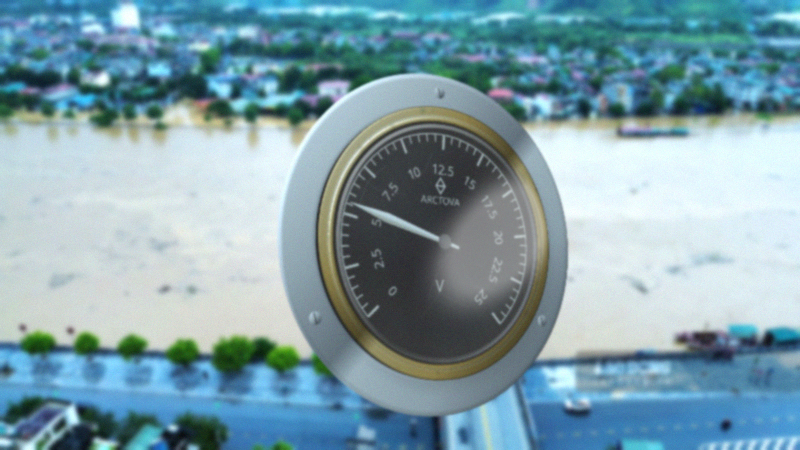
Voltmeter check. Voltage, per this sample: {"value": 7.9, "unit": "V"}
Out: {"value": 5.5, "unit": "V"}
